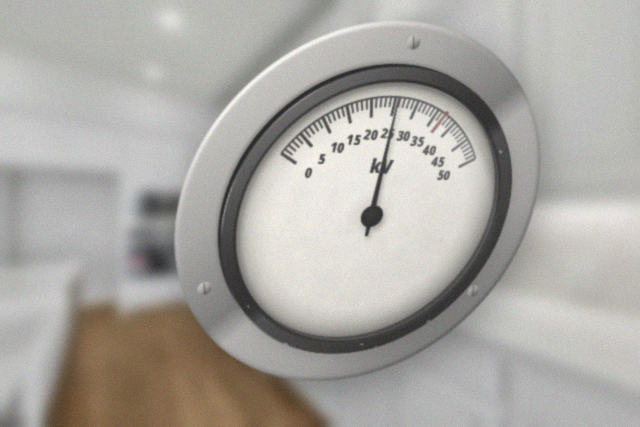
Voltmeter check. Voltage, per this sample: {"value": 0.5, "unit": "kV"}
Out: {"value": 25, "unit": "kV"}
